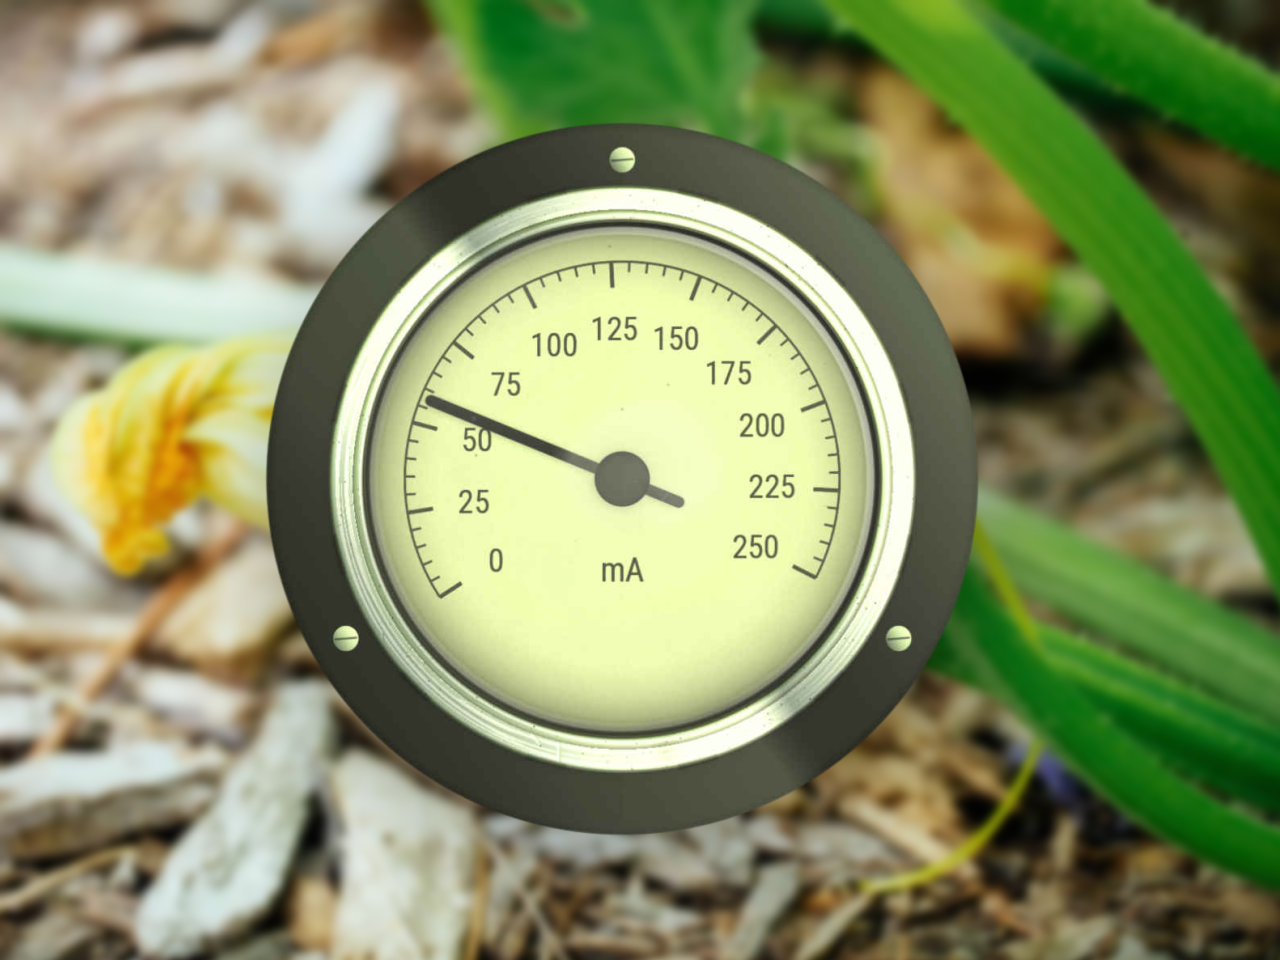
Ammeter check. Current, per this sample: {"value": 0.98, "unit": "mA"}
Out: {"value": 57.5, "unit": "mA"}
